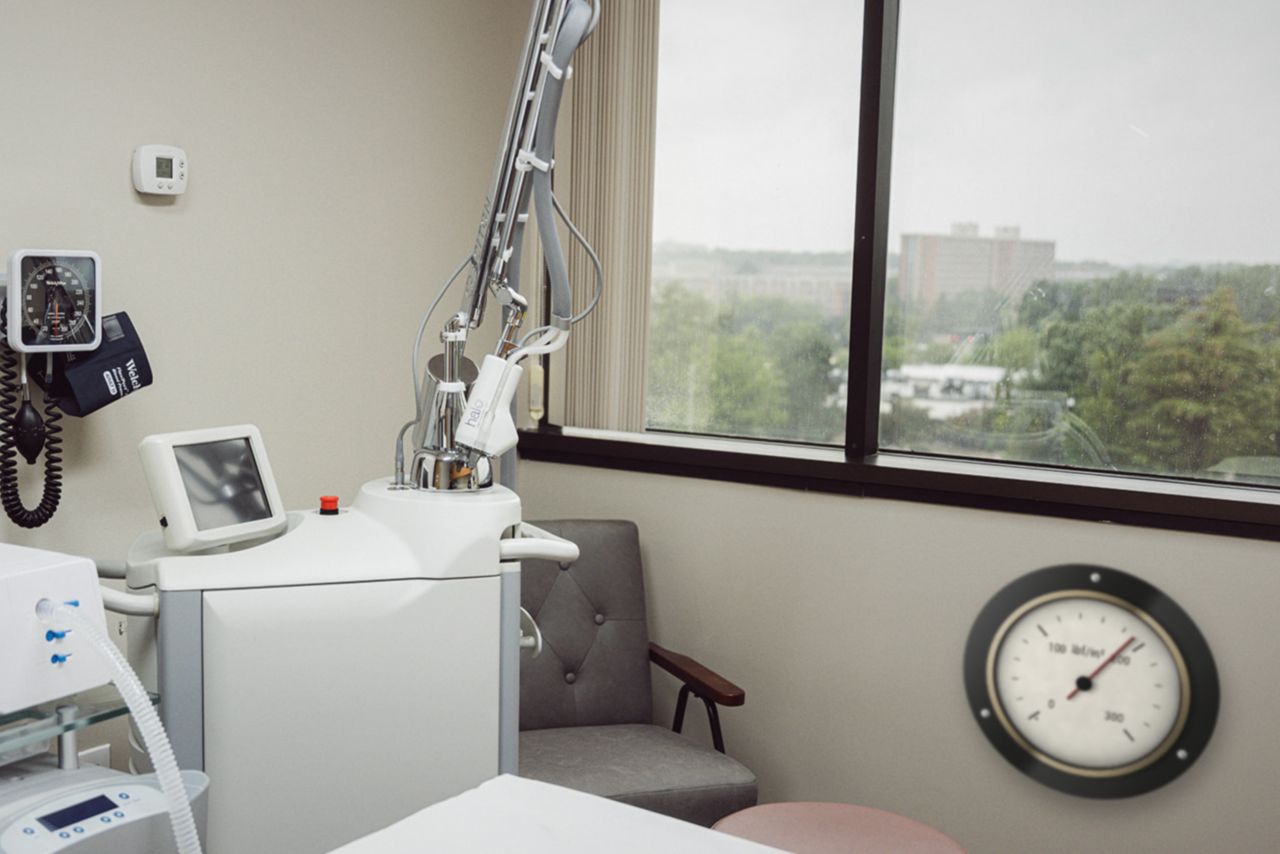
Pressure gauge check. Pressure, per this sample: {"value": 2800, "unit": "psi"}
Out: {"value": 190, "unit": "psi"}
